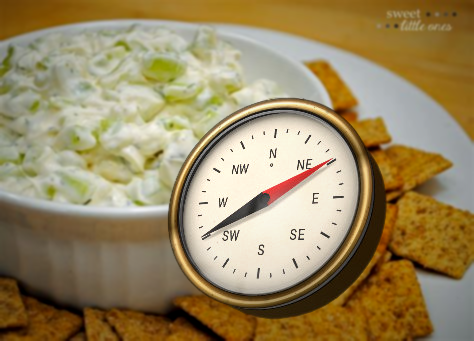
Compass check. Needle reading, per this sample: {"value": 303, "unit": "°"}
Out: {"value": 60, "unit": "°"}
